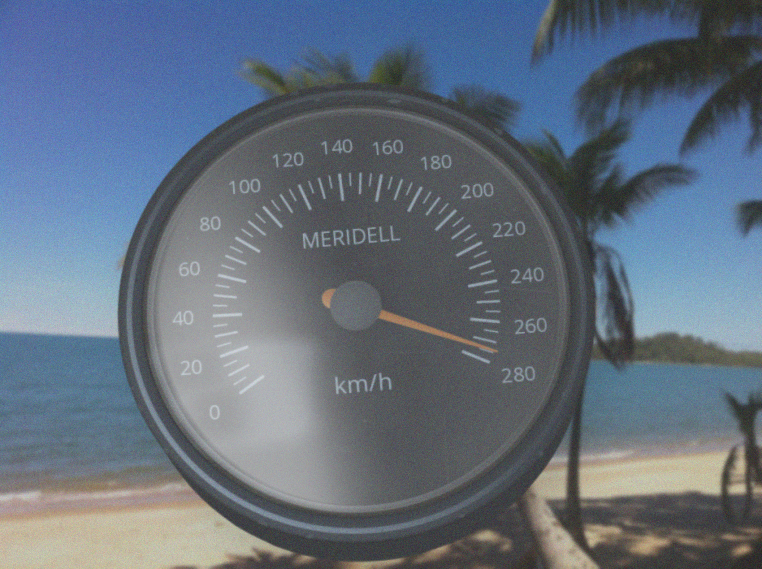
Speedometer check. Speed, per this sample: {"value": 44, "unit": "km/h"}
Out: {"value": 275, "unit": "km/h"}
